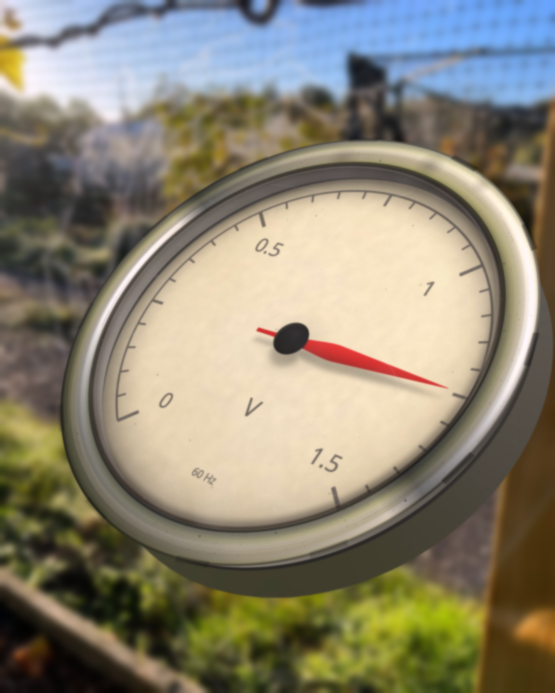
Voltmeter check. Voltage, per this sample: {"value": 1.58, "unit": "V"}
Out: {"value": 1.25, "unit": "V"}
